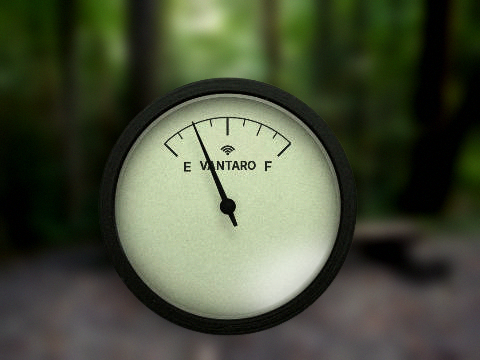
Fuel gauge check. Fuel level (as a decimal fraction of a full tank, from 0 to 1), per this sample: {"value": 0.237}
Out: {"value": 0.25}
